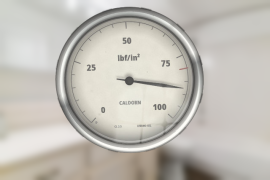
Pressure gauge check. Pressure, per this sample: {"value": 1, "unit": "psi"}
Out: {"value": 87.5, "unit": "psi"}
